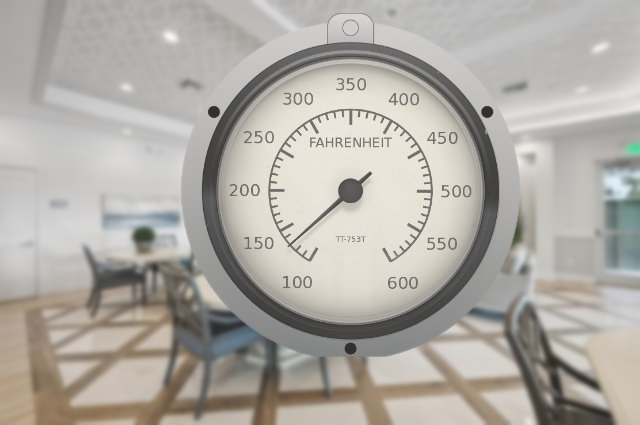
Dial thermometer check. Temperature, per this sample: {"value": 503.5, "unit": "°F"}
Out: {"value": 130, "unit": "°F"}
